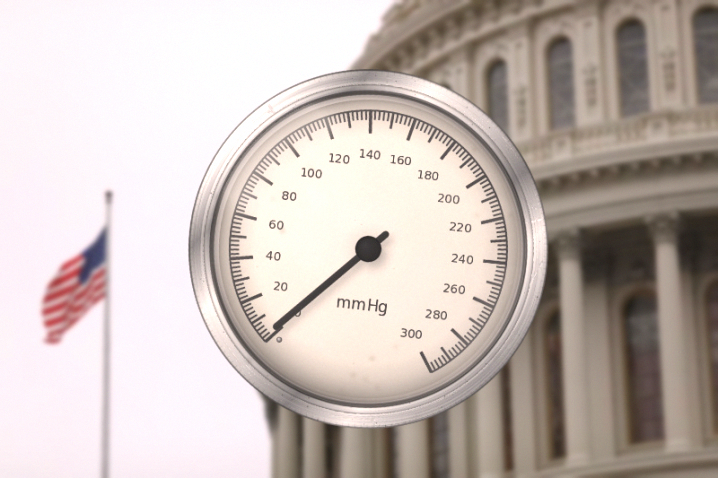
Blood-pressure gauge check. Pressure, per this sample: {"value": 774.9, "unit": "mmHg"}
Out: {"value": 2, "unit": "mmHg"}
